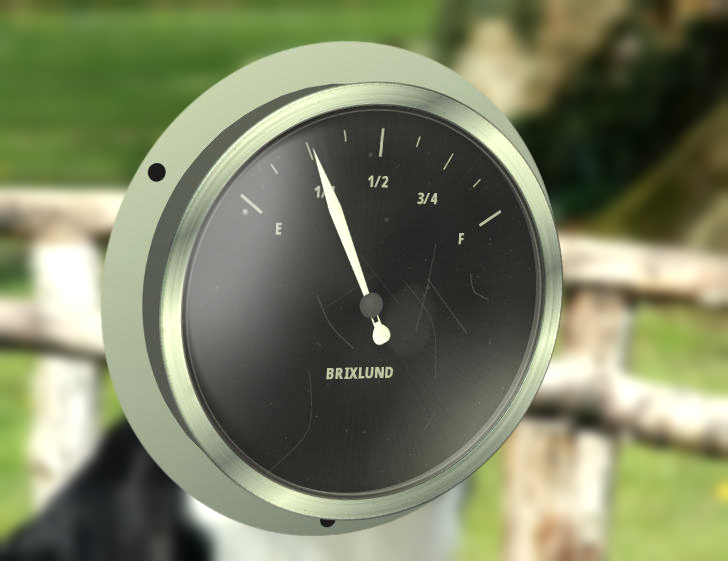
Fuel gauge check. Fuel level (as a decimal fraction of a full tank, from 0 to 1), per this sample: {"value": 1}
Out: {"value": 0.25}
